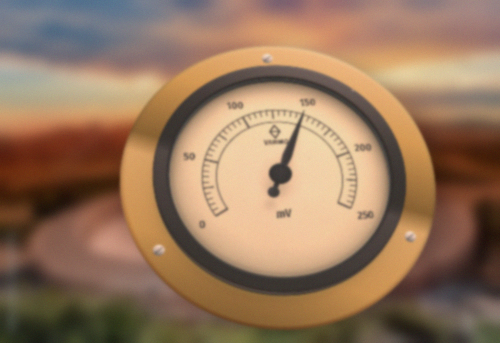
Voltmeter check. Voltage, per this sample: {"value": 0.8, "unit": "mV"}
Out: {"value": 150, "unit": "mV"}
